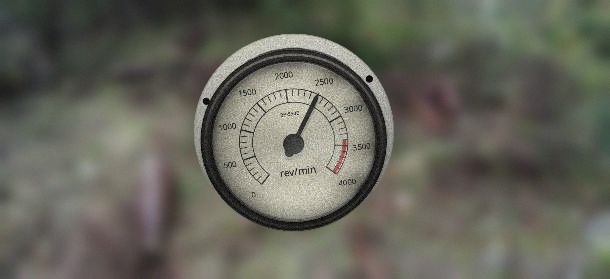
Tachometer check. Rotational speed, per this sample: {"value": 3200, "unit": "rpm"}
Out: {"value": 2500, "unit": "rpm"}
